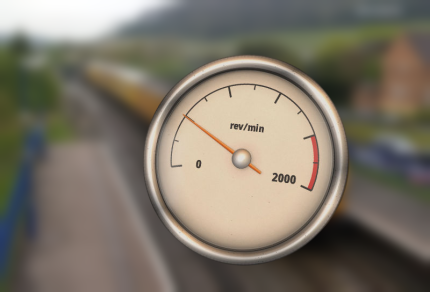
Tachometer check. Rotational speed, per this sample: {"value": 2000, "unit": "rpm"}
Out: {"value": 400, "unit": "rpm"}
